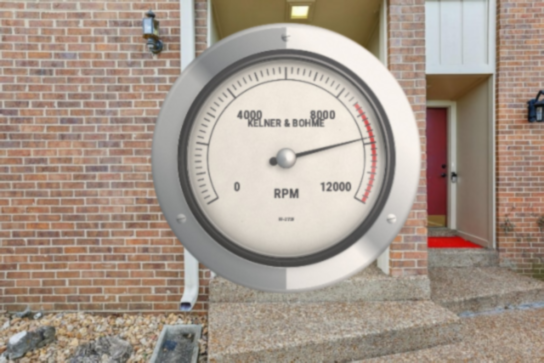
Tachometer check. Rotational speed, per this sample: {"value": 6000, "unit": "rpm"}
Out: {"value": 9800, "unit": "rpm"}
